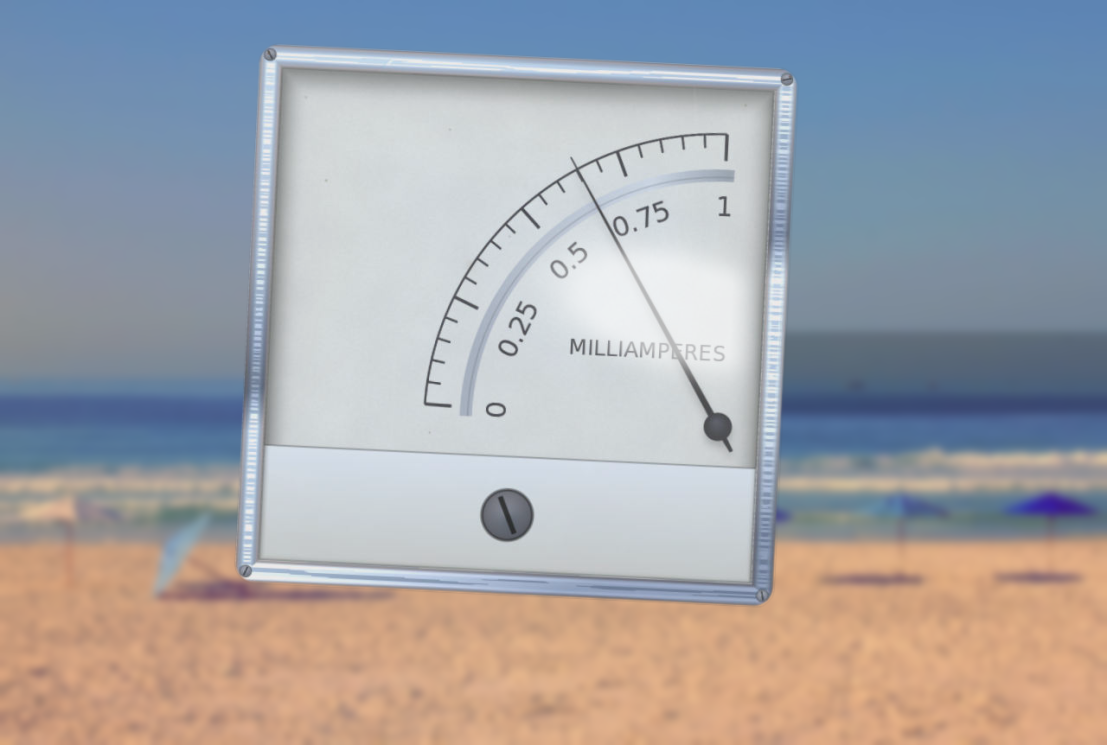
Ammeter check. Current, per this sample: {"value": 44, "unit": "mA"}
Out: {"value": 0.65, "unit": "mA"}
